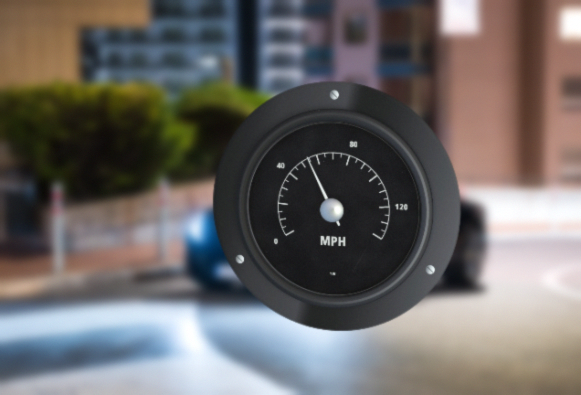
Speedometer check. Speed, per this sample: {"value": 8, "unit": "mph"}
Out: {"value": 55, "unit": "mph"}
